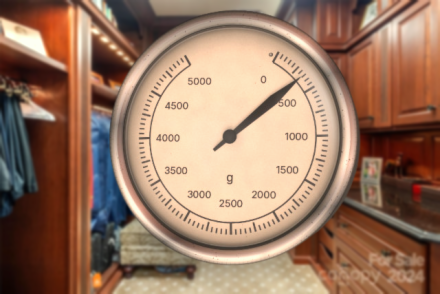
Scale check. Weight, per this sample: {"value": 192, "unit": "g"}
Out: {"value": 350, "unit": "g"}
